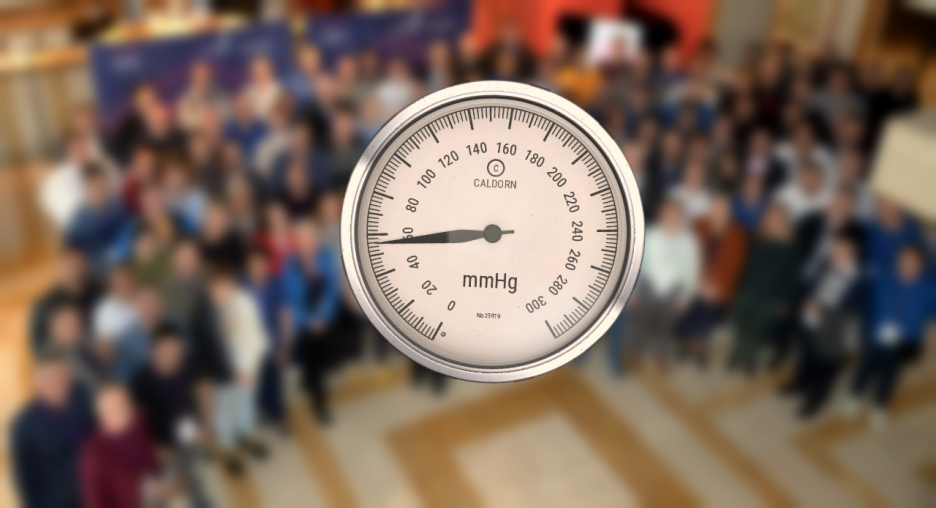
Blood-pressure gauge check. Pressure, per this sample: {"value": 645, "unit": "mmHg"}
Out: {"value": 56, "unit": "mmHg"}
